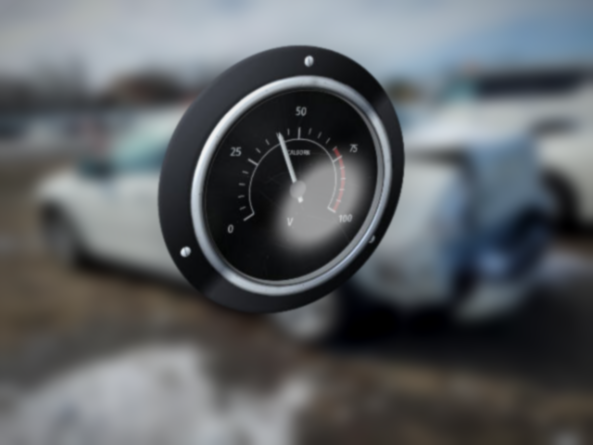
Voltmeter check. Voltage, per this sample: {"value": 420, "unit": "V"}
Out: {"value": 40, "unit": "V"}
